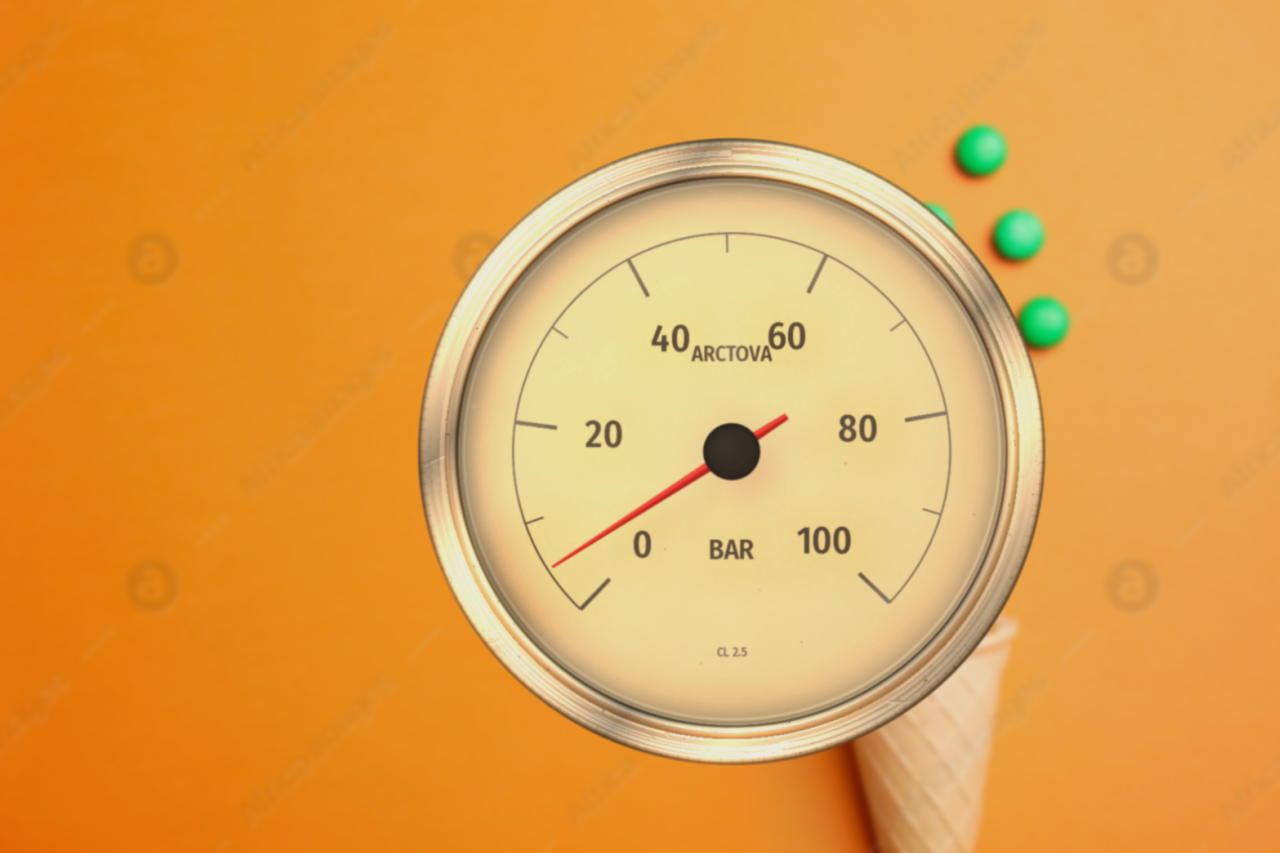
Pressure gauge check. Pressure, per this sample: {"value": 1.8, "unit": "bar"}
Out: {"value": 5, "unit": "bar"}
